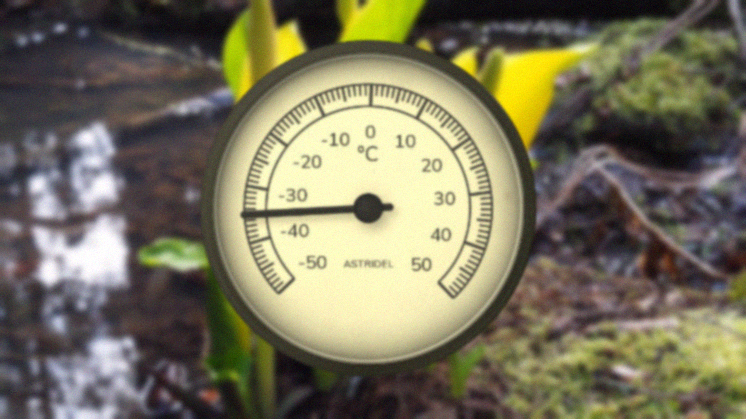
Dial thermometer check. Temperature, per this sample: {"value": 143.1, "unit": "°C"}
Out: {"value": -35, "unit": "°C"}
